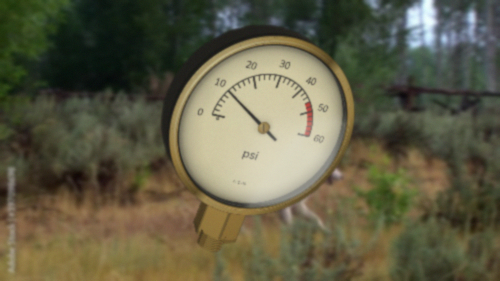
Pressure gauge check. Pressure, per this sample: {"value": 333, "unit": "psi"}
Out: {"value": 10, "unit": "psi"}
